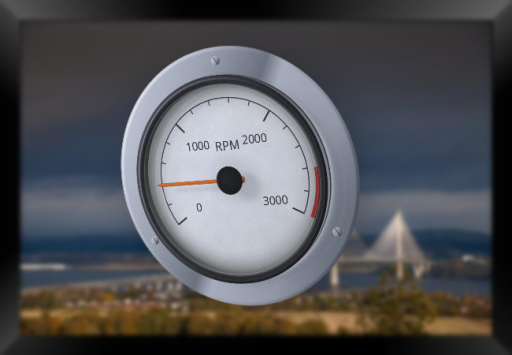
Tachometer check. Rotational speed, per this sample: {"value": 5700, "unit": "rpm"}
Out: {"value": 400, "unit": "rpm"}
